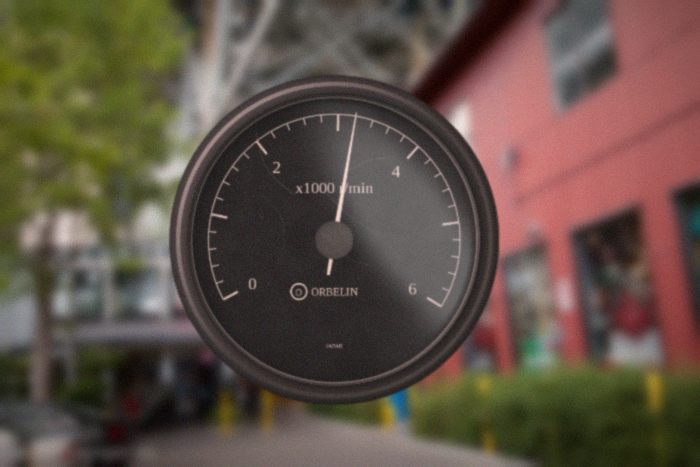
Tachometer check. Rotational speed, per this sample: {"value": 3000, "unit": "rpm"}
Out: {"value": 3200, "unit": "rpm"}
